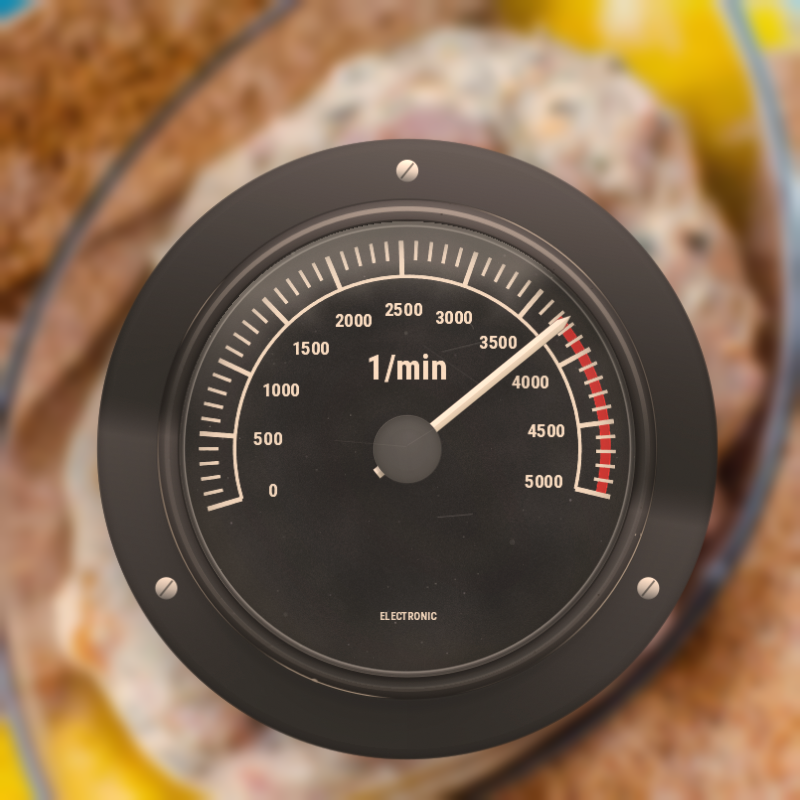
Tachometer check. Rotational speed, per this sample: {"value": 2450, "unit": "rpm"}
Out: {"value": 3750, "unit": "rpm"}
